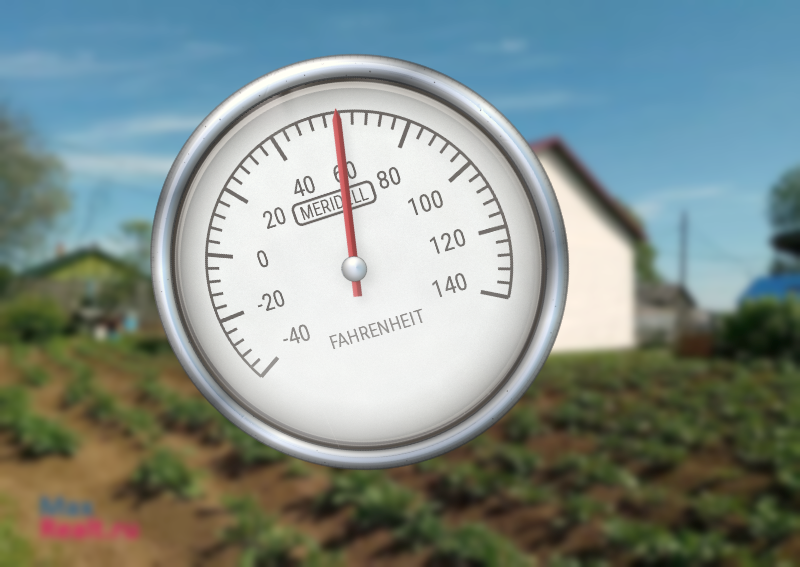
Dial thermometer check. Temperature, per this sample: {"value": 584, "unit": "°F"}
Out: {"value": 60, "unit": "°F"}
